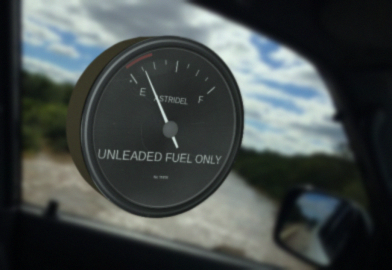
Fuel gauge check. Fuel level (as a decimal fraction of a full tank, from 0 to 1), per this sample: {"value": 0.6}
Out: {"value": 0.125}
